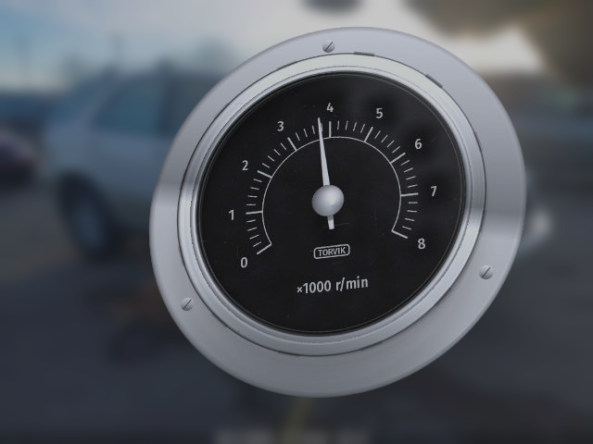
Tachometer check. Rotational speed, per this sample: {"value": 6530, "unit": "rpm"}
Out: {"value": 3800, "unit": "rpm"}
